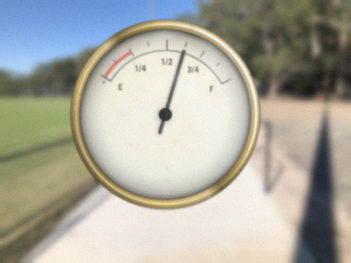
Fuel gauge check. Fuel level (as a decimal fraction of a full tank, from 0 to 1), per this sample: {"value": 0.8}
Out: {"value": 0.625}
